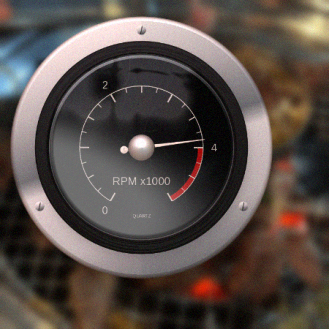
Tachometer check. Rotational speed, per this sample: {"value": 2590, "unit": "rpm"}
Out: {"value": 3875, "unit": "rpm"}
